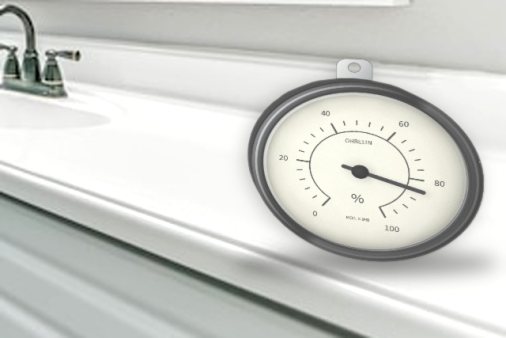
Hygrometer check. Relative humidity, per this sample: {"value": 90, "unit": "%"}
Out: {"value": 84, "unit": "%"}
